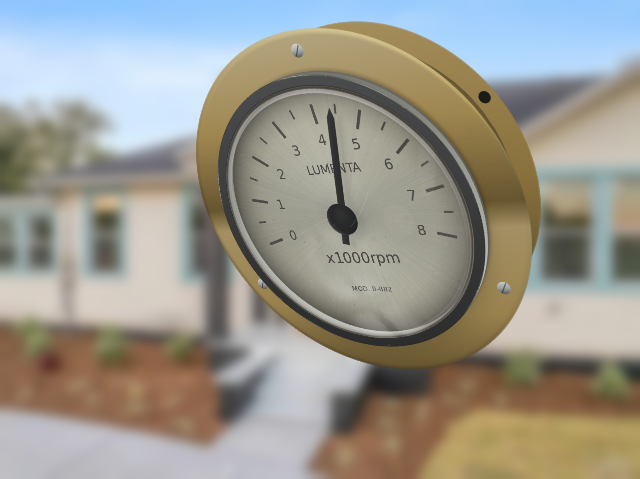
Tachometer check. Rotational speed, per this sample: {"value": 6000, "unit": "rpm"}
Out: {"value": 4500, "unit": "rpm"}
